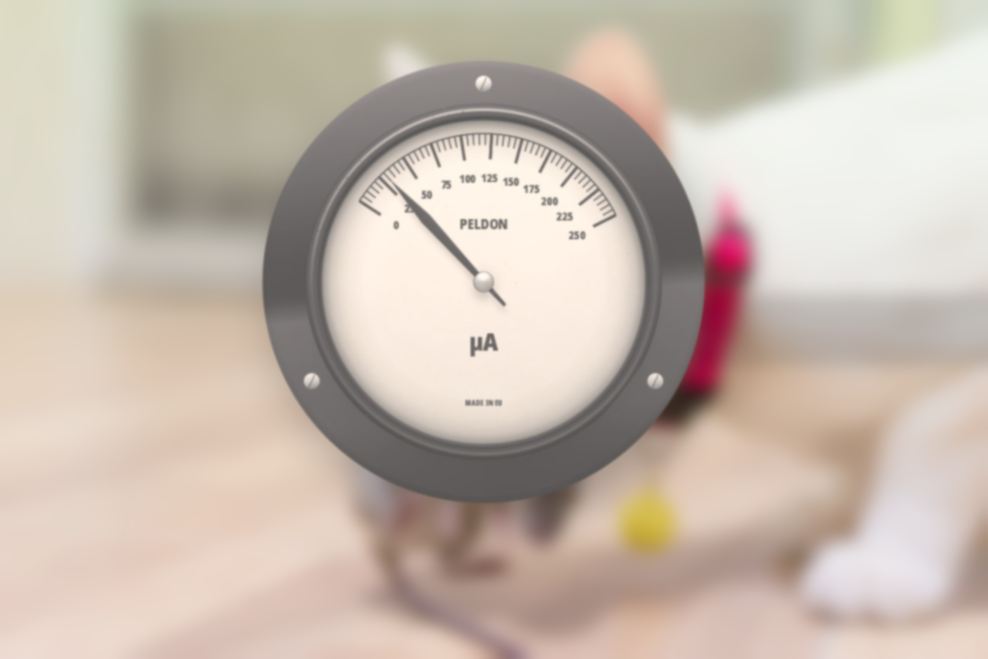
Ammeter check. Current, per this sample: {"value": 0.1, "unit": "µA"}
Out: {"value": 30, "unit": "µA"}
